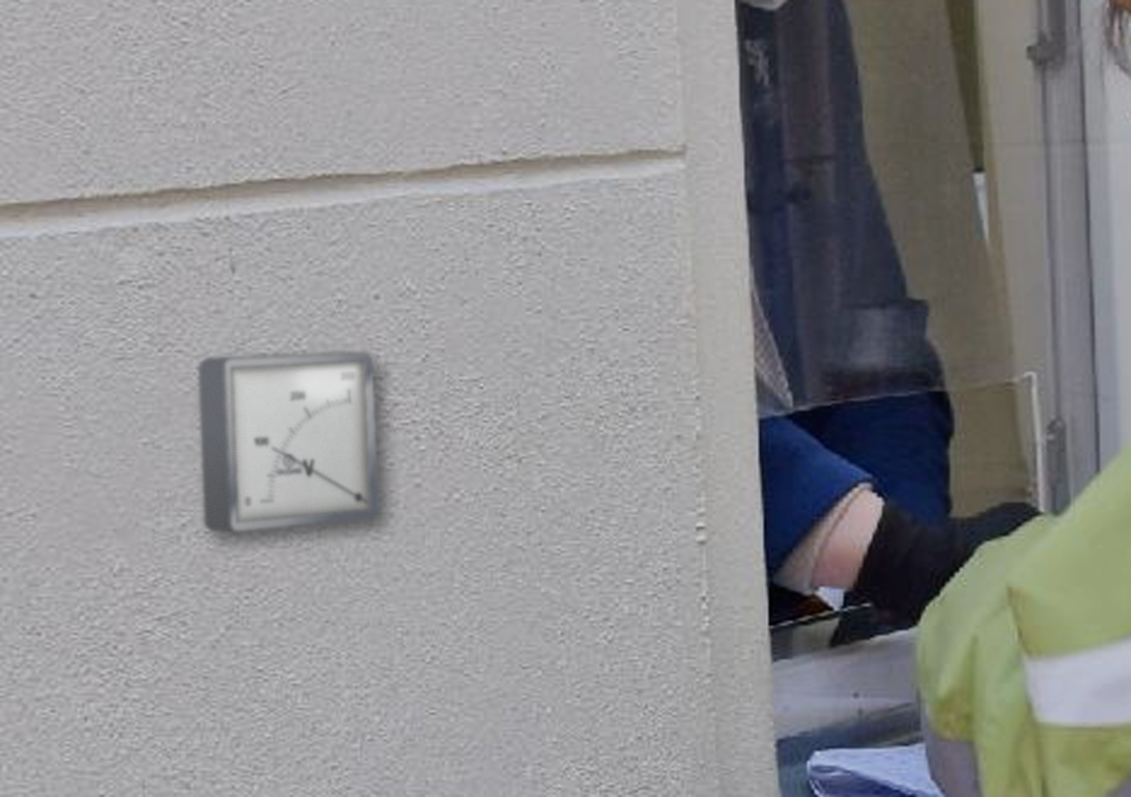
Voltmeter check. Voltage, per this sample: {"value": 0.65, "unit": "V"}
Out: {"value": 100, "unit": "V"}
